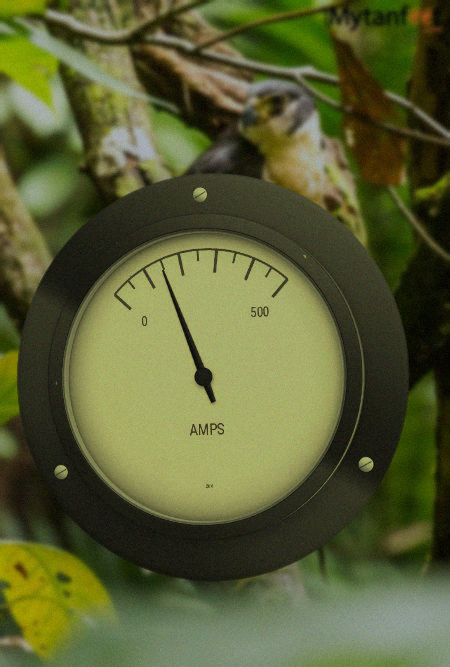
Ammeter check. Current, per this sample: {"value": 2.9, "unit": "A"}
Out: {"value": 150, "unit": "A"}
